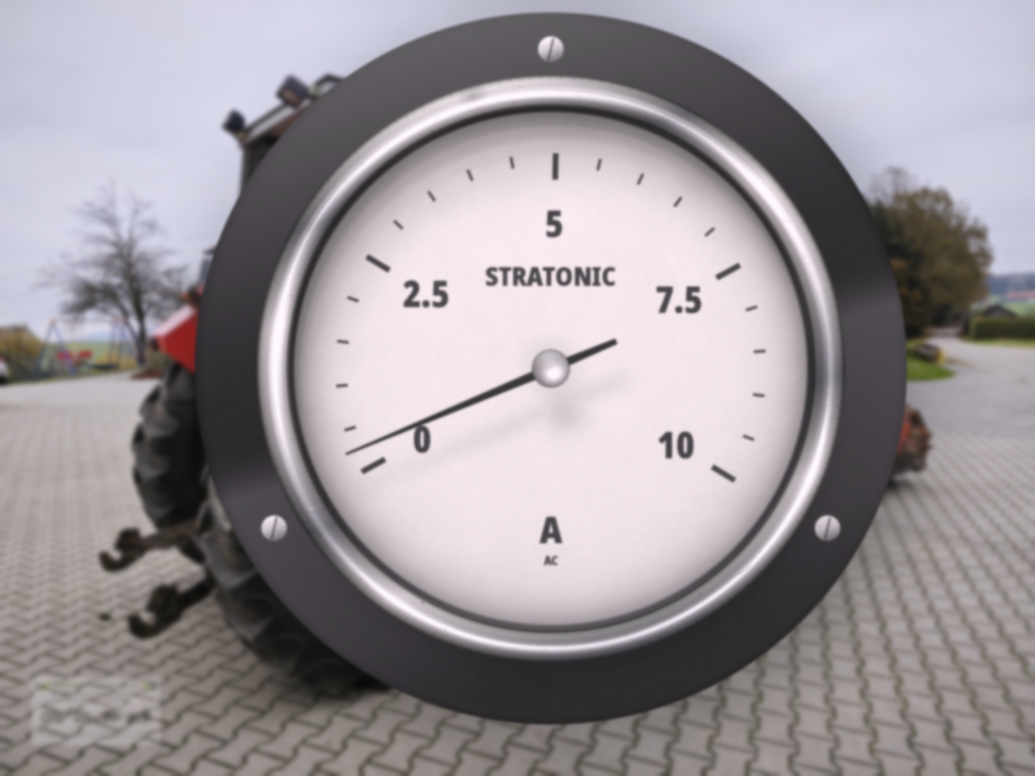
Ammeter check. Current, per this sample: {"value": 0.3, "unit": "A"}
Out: {"value": 0.25, "unit": "A"}
